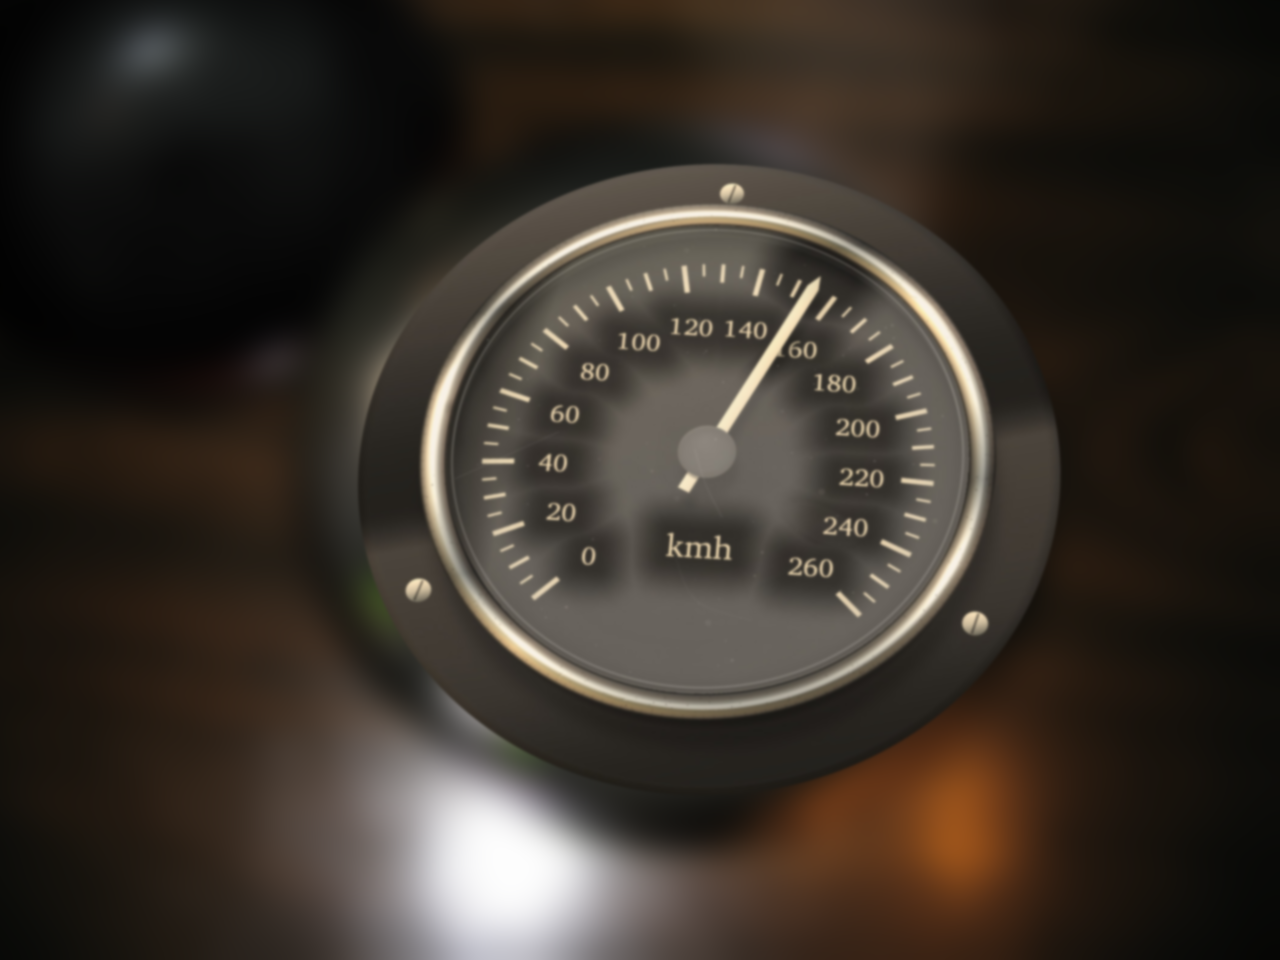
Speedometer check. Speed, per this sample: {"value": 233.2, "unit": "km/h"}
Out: {"value": 155, "unit": "km/h"}
